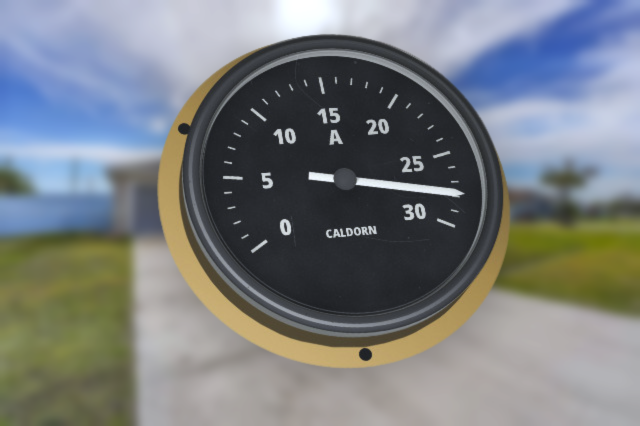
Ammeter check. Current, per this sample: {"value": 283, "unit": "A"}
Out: {"value": 28, "unit": "A"}
